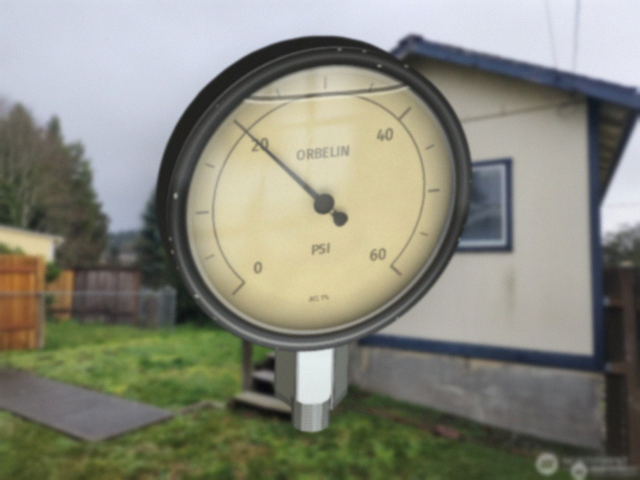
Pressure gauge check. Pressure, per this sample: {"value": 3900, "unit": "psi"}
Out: {"value": 20, "unit": "psi"}
